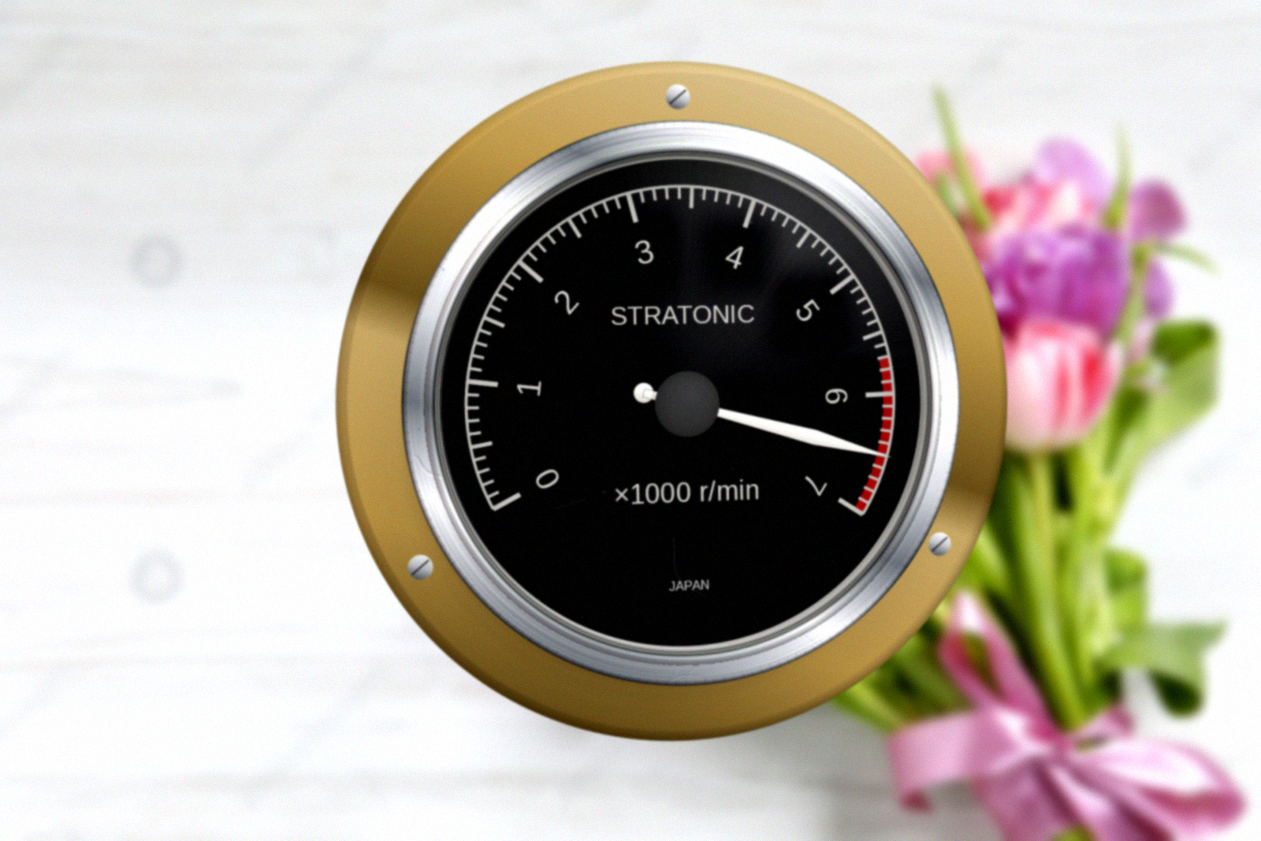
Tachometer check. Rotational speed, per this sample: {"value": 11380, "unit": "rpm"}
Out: {"value": 6500, "unit": "rpm"}
